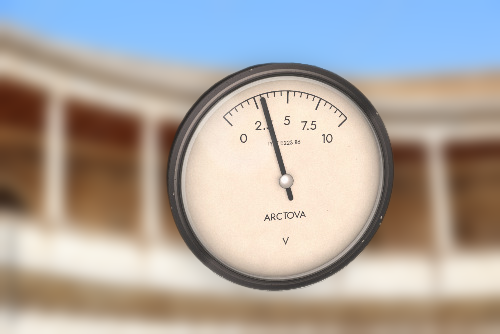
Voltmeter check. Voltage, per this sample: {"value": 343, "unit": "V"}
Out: {"value": 3, "unit": "V"}
